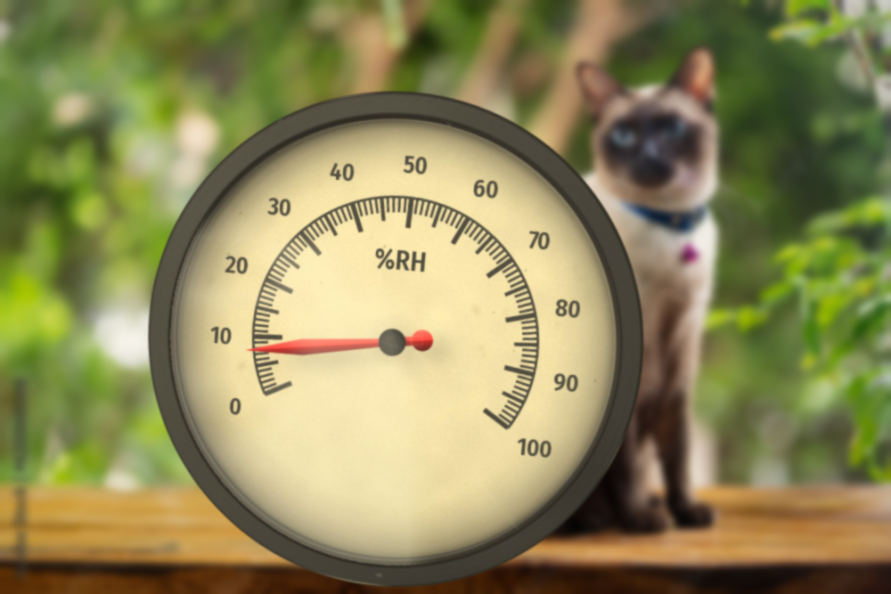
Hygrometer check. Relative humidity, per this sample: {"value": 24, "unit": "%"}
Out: {"value": 8, "unit": "%"}
